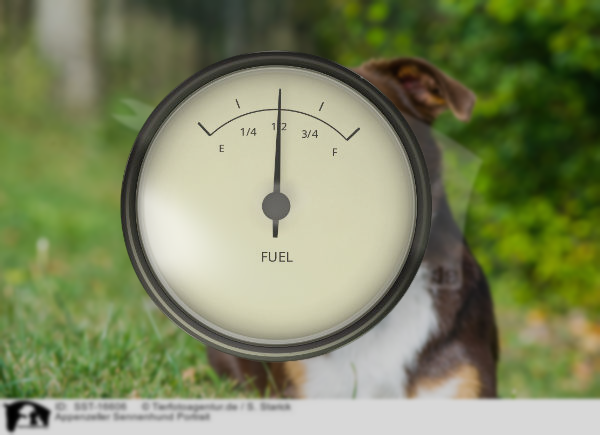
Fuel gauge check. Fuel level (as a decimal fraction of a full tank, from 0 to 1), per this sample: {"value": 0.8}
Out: {"value": 0.5}
